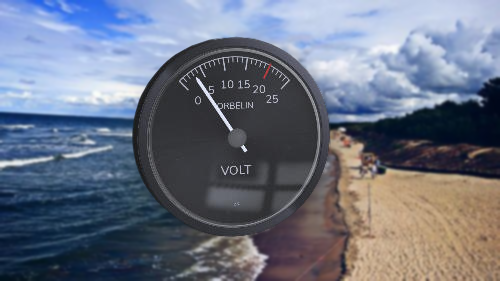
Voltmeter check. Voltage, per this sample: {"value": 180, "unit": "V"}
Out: {"value": 3, "unit": "V"}
